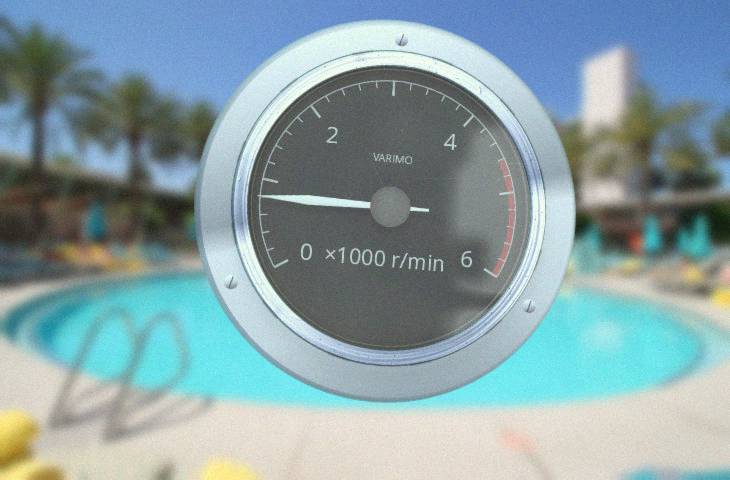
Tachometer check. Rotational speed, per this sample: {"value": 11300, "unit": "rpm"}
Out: {"value": 800, "unit": "rpm"}
